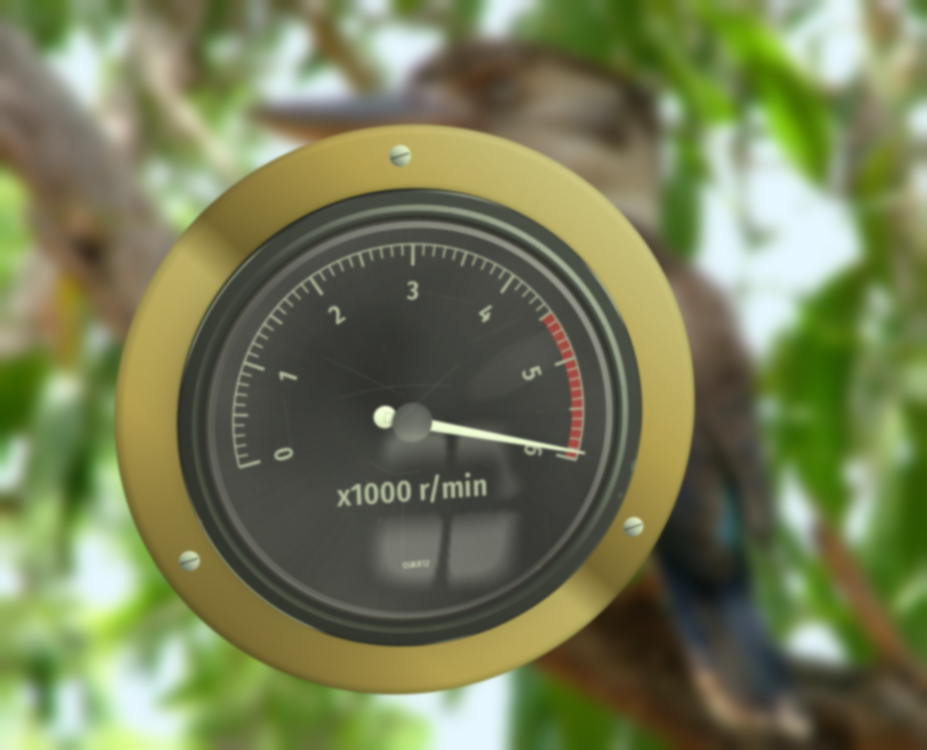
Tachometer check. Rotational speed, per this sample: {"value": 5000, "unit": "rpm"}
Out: {"value": 5900, "unit": "rpm"}
